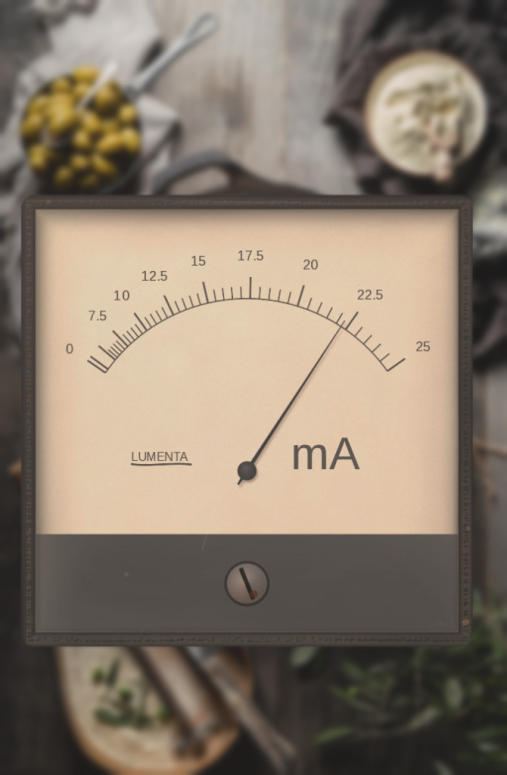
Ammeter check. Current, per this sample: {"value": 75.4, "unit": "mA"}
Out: {"value": 22.25, "unit": "mA"}
